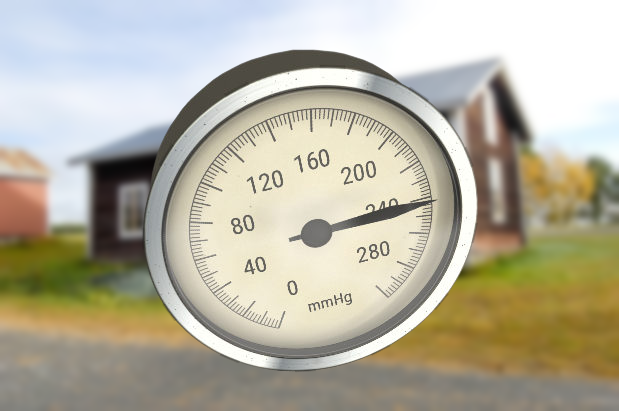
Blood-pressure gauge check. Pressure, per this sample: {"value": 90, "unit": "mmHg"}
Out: {"value": 240, "unit": "mmHg"}
